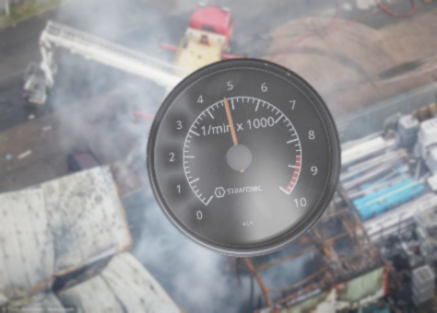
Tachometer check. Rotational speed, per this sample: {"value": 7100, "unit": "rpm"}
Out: {"value": 4800, "unit": "rpm"}
